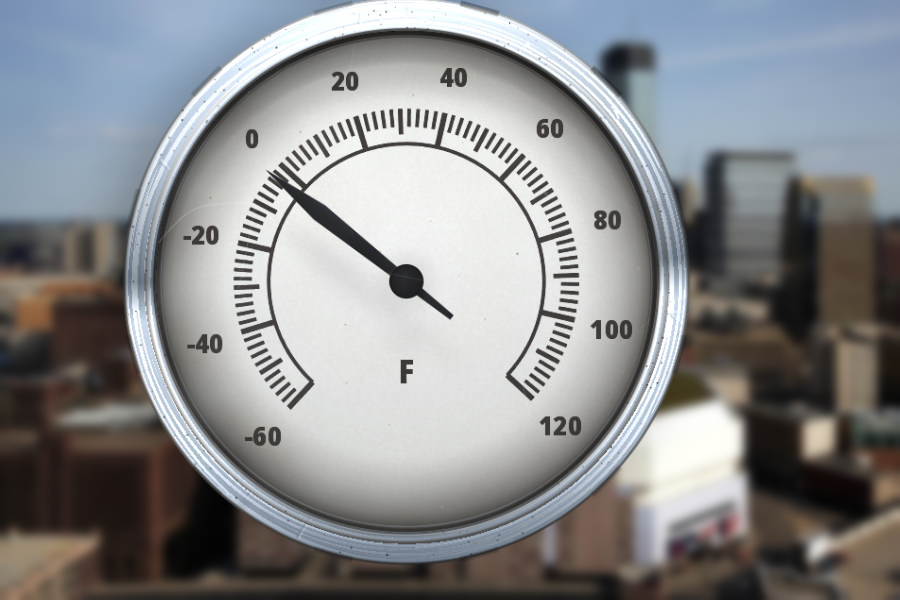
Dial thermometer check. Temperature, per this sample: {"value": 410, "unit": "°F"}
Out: {"value": -3, "unit": "°F"}
